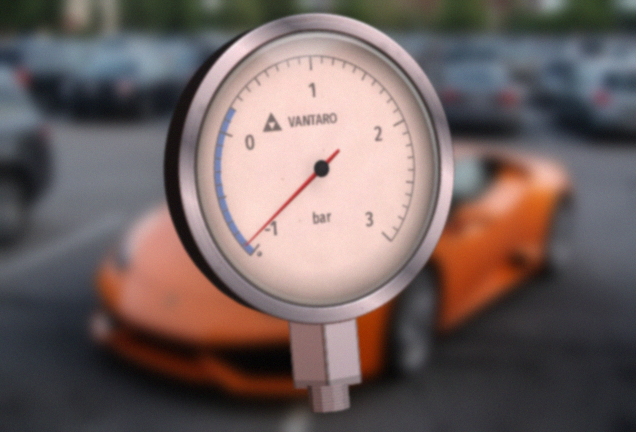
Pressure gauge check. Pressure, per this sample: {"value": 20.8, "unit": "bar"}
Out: {"value": -0.9, "unit": "bar"}
